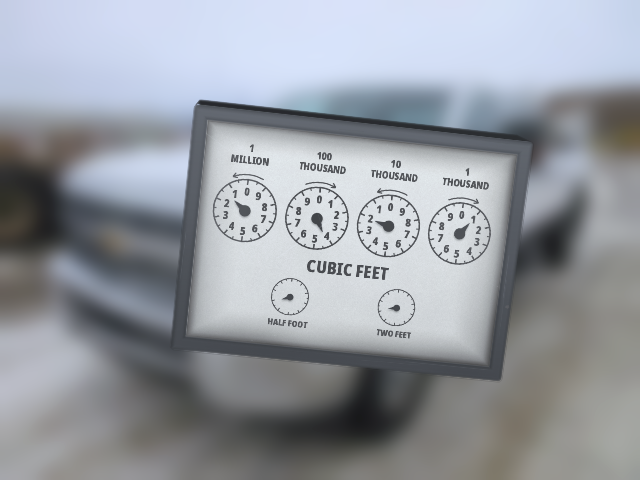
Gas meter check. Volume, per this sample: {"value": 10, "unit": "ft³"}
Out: {"value": 142100, "unit": "ft³"}
